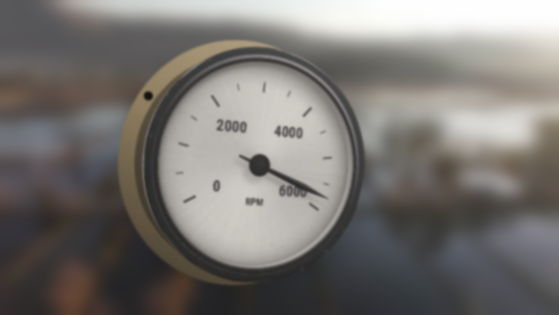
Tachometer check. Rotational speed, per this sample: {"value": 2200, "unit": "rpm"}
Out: {"value": 5750, "unit": "rpm"}
